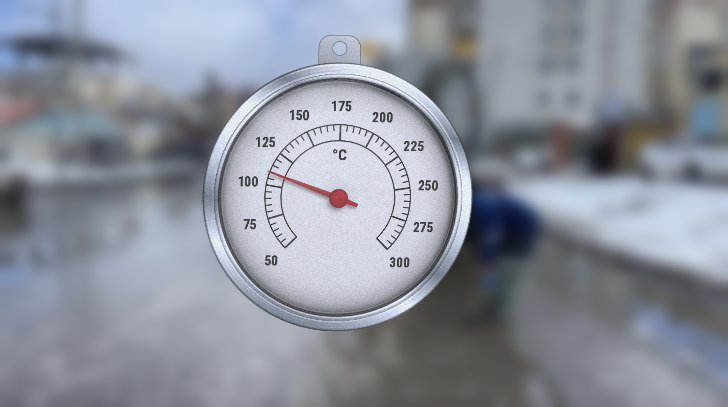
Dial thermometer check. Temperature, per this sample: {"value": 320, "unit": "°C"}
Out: {"value": 110, "unit": "°C"}
